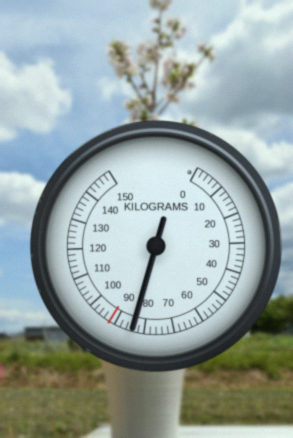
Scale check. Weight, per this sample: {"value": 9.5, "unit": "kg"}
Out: {"value": 84, "unit": "kg"}
